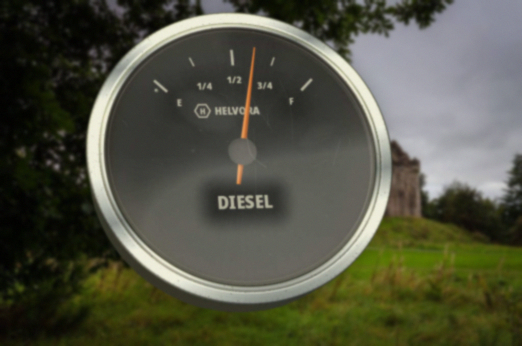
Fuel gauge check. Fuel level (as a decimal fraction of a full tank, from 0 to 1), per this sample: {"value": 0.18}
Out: {"value": 0.625}
